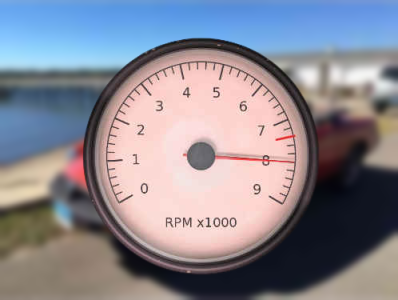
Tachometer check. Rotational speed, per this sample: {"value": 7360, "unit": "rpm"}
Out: {"value": 8000, "unit": "rpm"}
